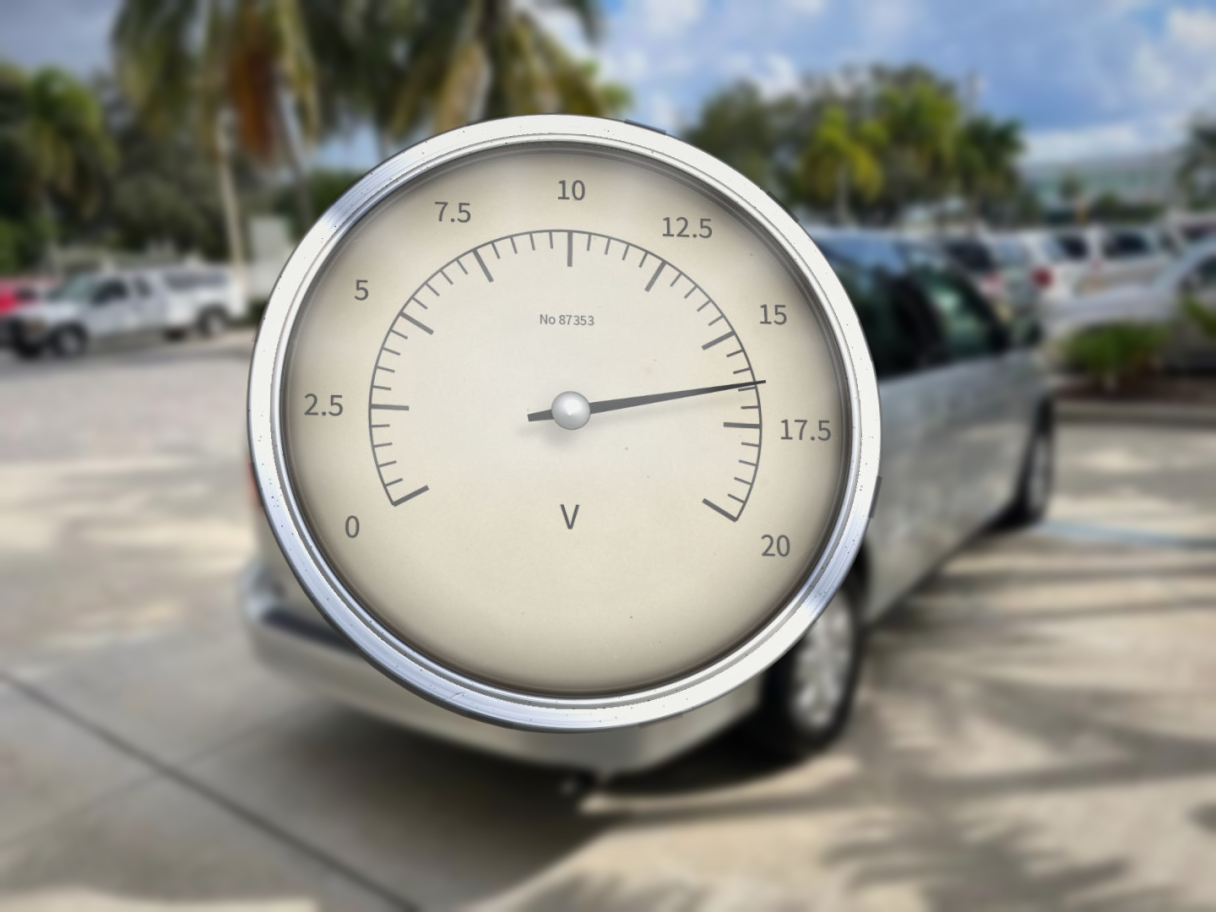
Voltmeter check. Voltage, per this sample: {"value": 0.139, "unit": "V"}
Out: {"value": 16.5, "unit": "V"}
